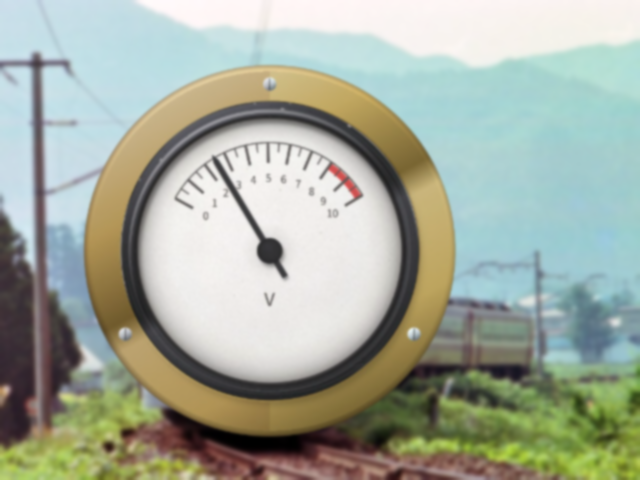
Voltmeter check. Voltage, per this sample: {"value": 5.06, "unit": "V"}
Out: {"value": 2.5, "unit": "V"}
